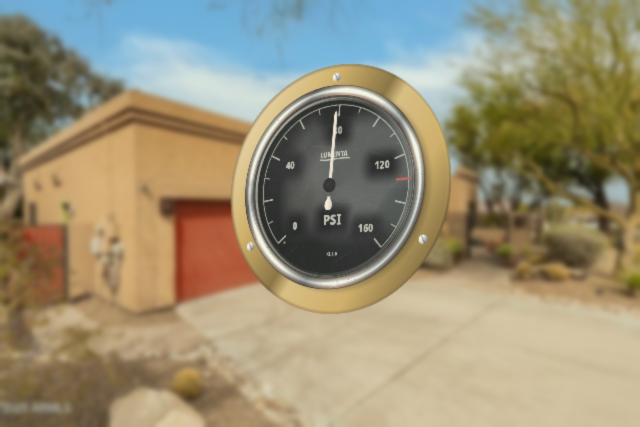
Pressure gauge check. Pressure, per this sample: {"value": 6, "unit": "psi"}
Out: {"value": 80, "unit": "psi"}
